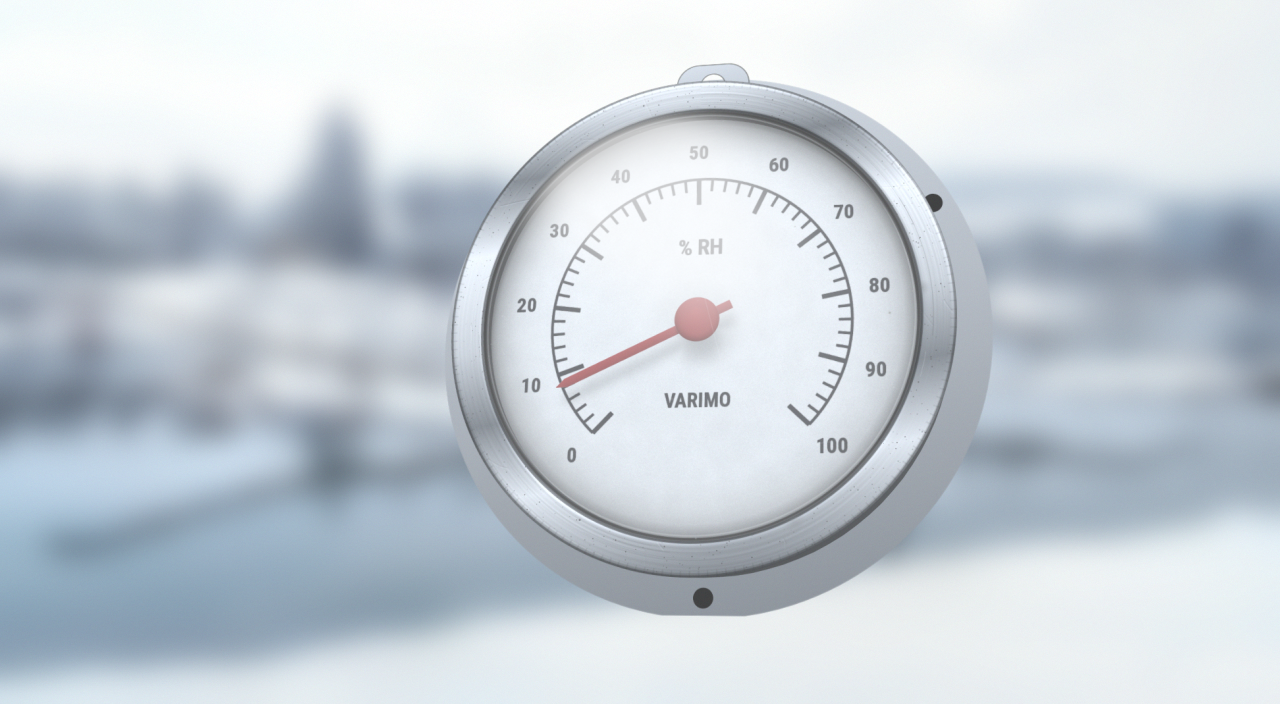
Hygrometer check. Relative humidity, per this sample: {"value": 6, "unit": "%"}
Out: {"value": 8, "unit": "%"}
